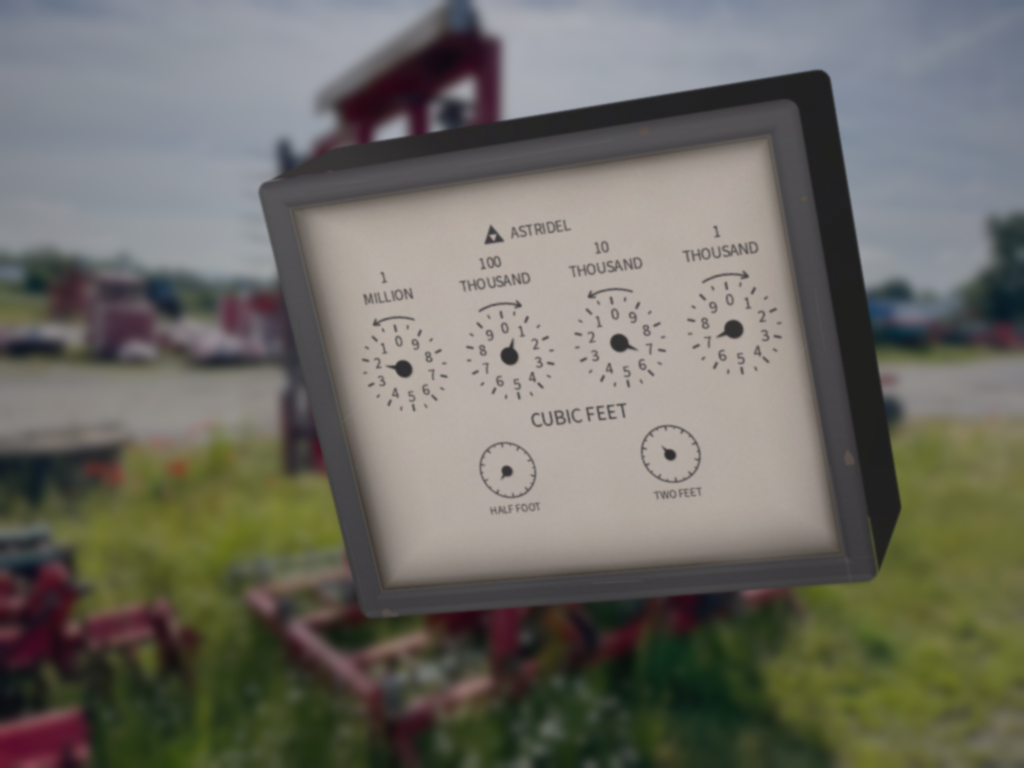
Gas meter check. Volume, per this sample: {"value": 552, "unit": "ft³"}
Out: {"value": 206700, "unit": "ft³"}
